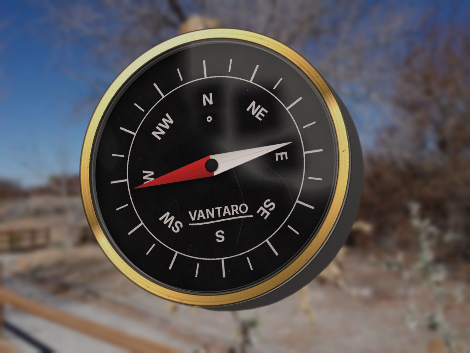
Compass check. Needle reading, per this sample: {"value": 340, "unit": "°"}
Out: {"value": 262.5, "unit": "°"}
